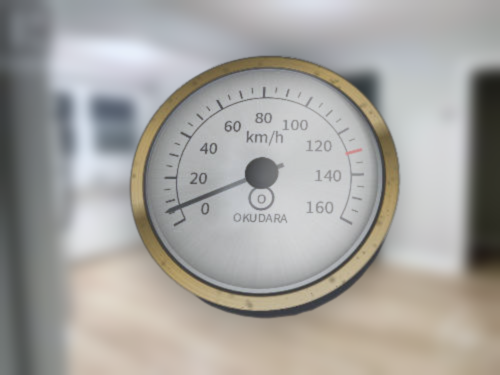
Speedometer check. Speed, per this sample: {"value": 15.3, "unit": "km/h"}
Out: {"value": 5, "unit": "km/h"}
